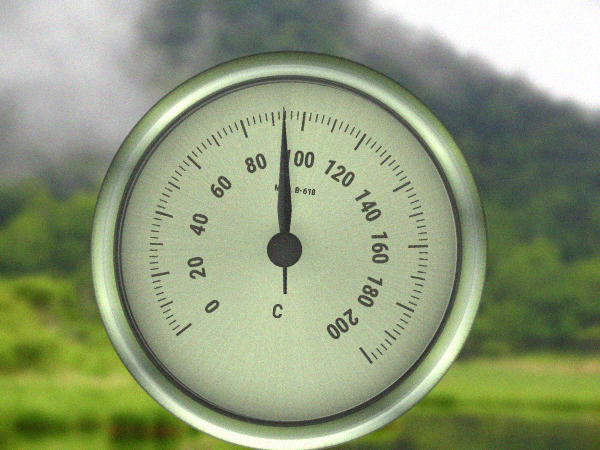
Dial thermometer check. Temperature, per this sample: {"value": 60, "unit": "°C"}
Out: {"value": 94, "unit": "°C"}
